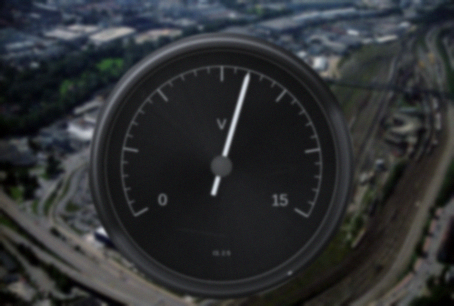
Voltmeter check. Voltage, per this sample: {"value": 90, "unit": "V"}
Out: {"value": 8.5, "unit": "V"}
